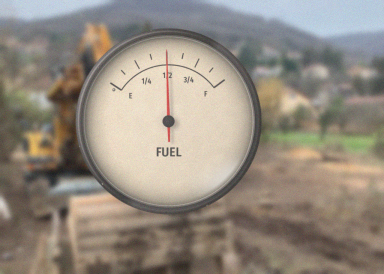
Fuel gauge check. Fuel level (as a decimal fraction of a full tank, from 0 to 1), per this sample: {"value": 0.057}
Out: {"value": 0.5}
